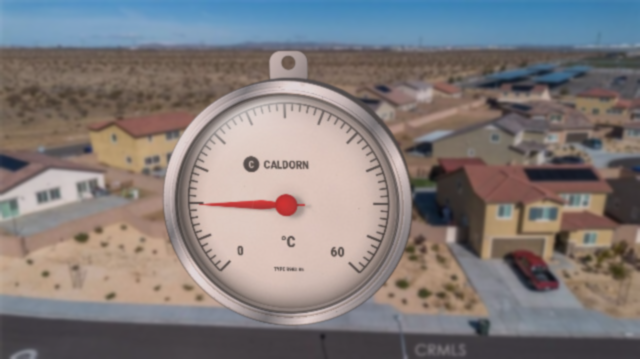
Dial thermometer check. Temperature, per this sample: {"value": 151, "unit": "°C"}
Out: {"value": 10, "unit": "°C"}
